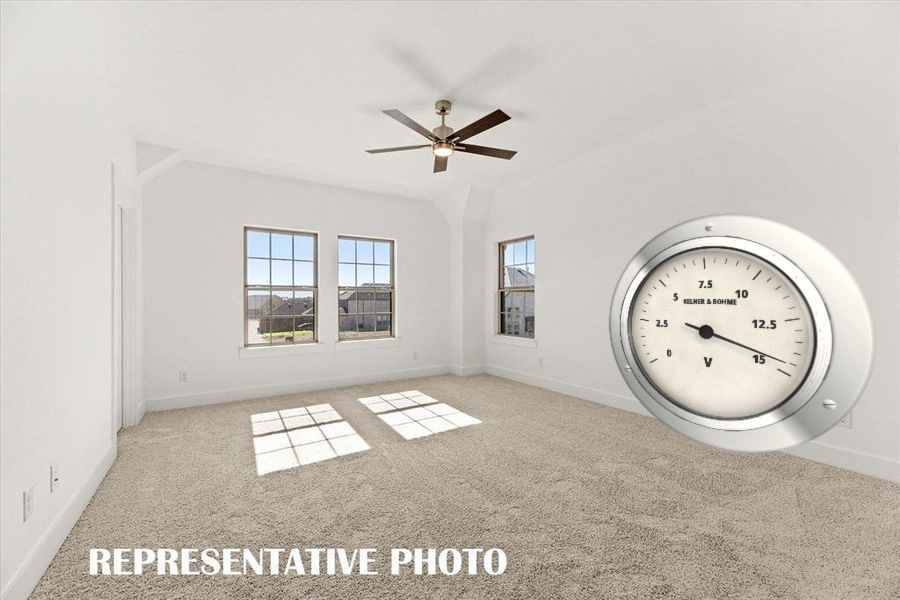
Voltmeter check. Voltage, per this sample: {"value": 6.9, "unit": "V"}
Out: {"value": 14.5, "unit": "V"}
